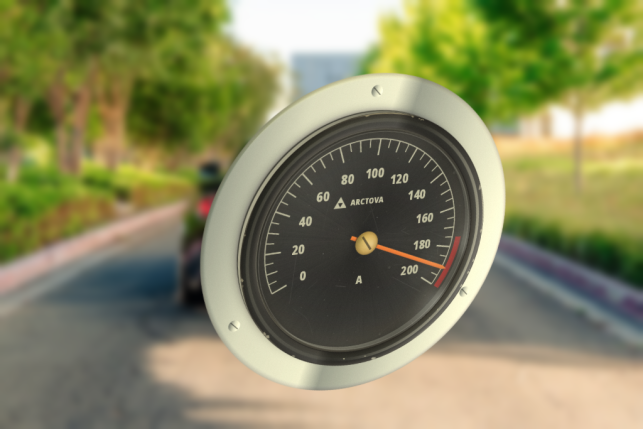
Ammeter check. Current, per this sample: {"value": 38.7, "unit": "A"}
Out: {"value": 190, "unit": "A"}
